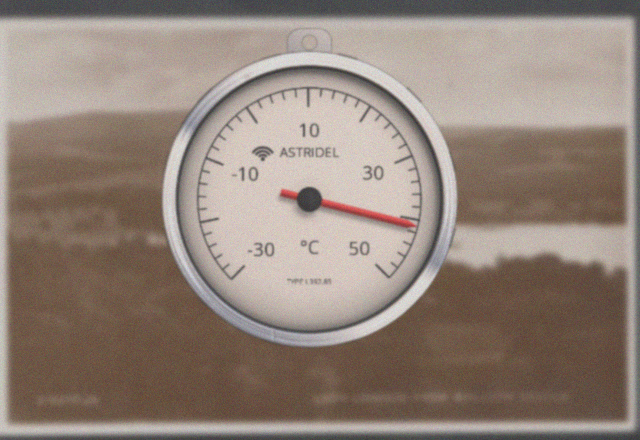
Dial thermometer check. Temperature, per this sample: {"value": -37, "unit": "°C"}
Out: {"value": 41, "unit": "°C"}
